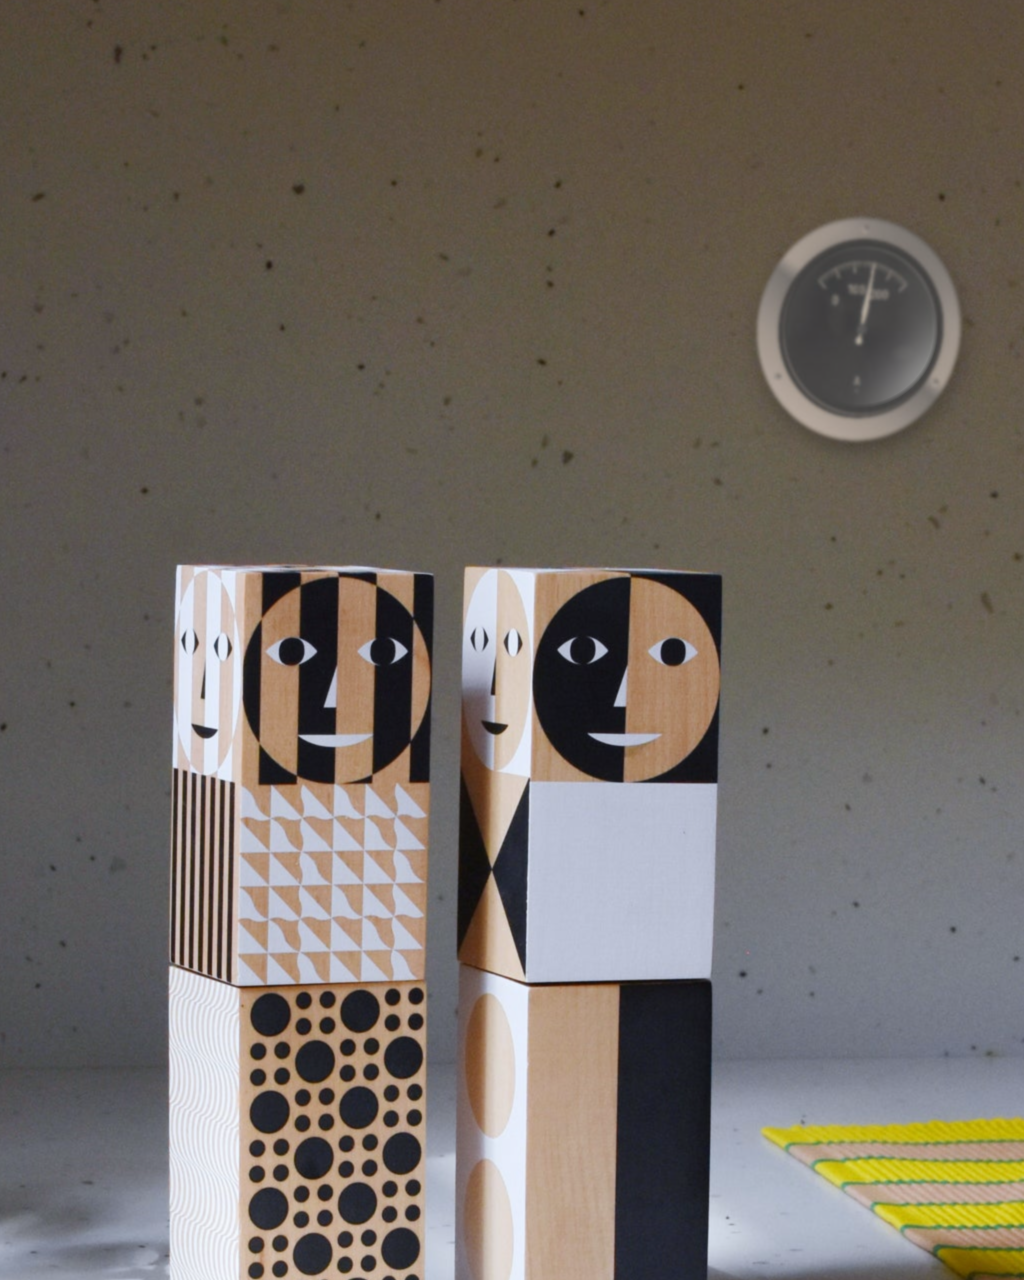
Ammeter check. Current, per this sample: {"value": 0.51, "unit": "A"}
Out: {"value": 150, "unit": "A"}
